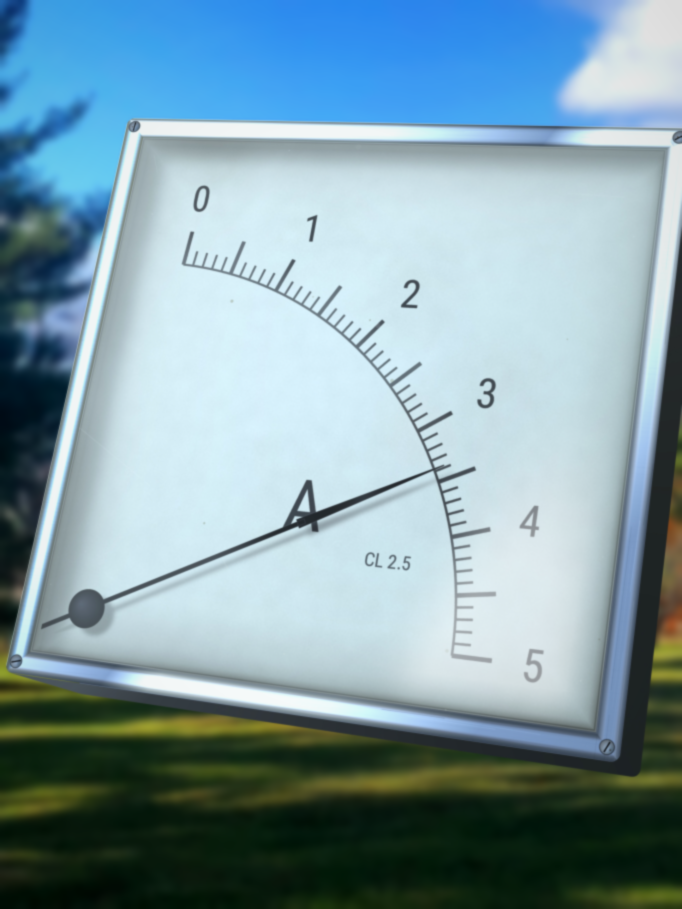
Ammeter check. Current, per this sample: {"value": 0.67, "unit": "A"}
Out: {"value": 3.4, "unit": "A"}
